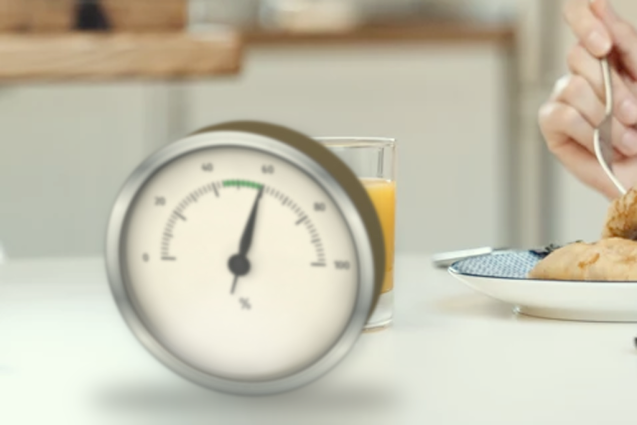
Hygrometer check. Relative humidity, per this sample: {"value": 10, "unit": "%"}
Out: {"value": 60, "unit": "%"}
